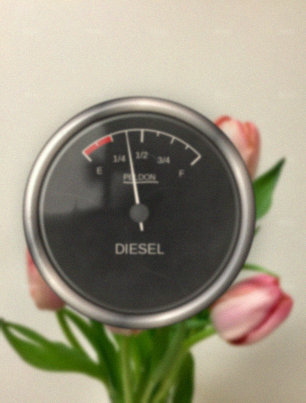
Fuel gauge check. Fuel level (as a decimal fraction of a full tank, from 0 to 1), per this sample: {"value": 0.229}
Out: {"value": 0.375}
